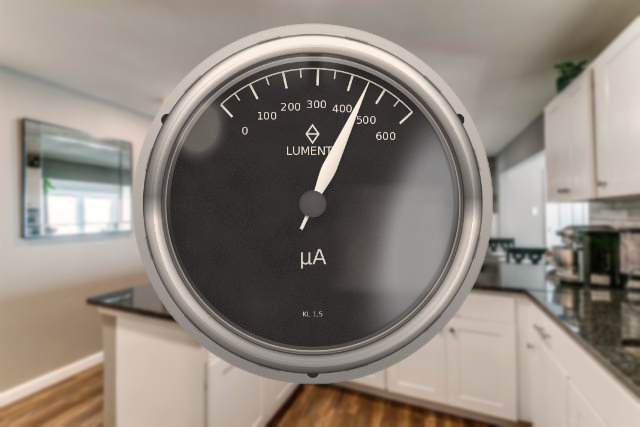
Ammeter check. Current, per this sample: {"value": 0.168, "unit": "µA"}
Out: {"value": 450, "unit": "µA"}
